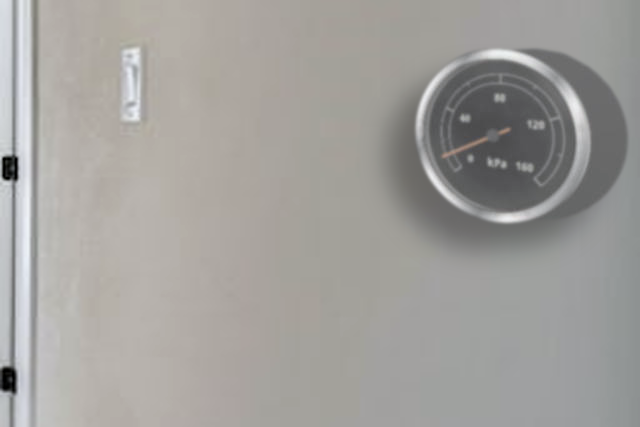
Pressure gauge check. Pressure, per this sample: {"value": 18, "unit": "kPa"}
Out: {"value": 10, "unit": "kPa"}
